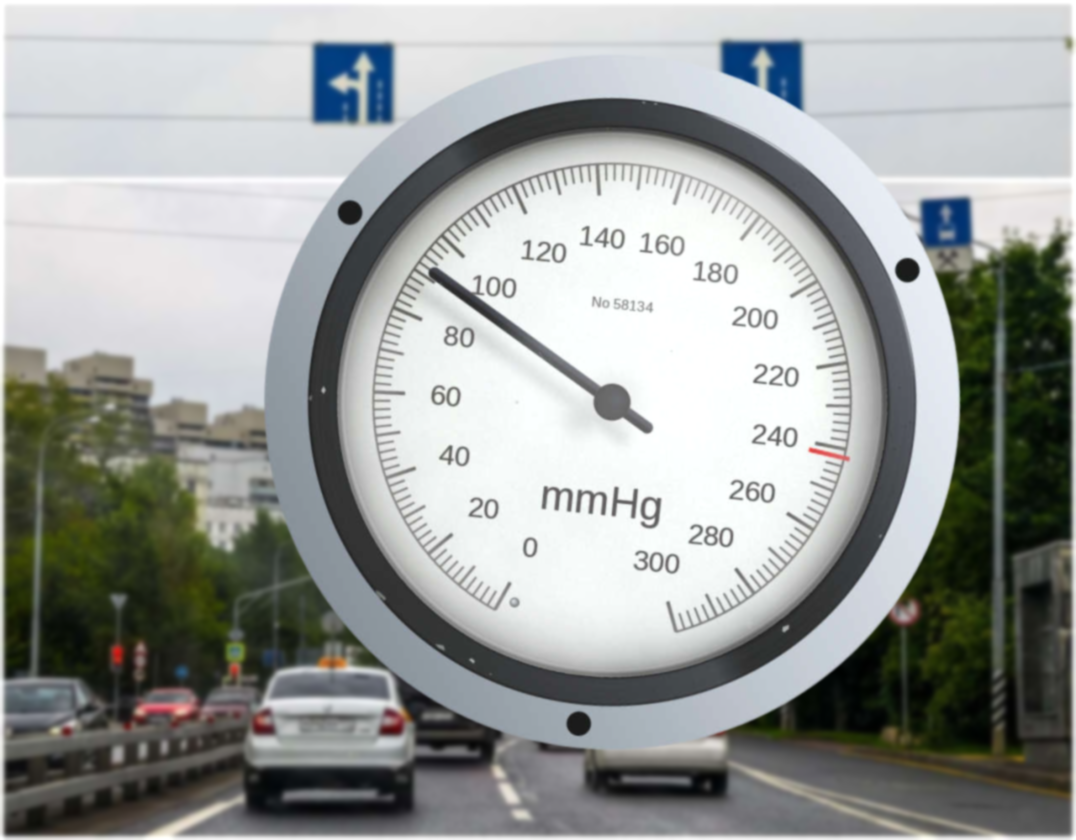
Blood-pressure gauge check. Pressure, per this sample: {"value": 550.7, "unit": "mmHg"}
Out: {"value": 92, "unit": "mmHg"}
